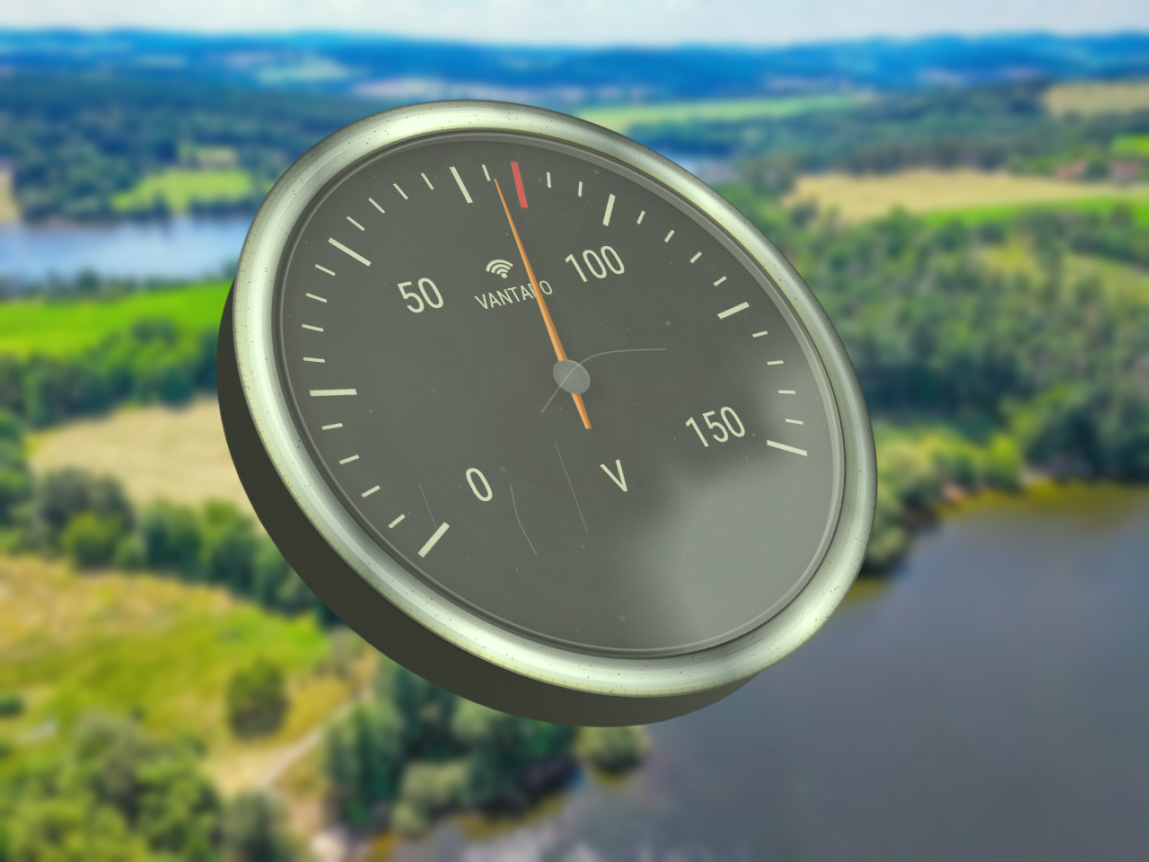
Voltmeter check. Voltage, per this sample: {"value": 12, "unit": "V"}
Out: {"value": 80, "unit": "V"}
